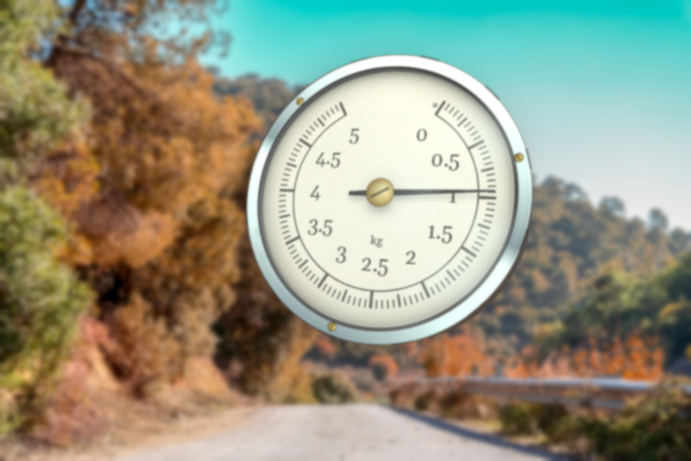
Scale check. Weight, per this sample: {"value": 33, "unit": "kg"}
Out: {"value": 0.95, "unit": "kg"}
